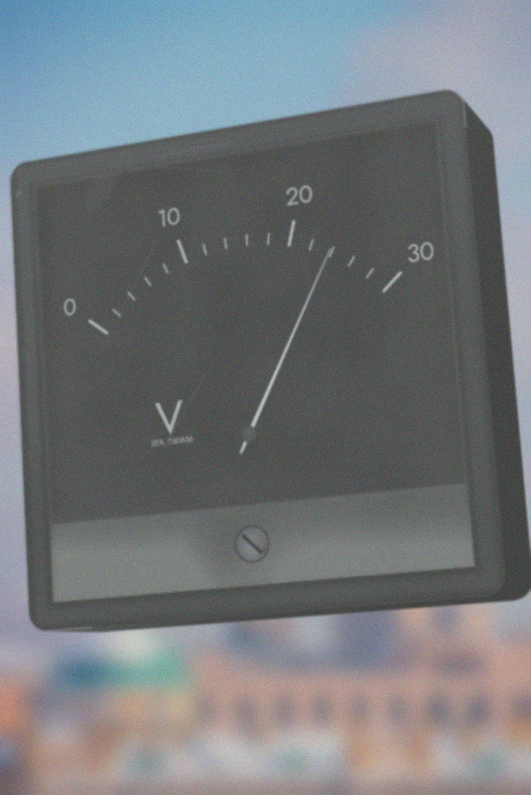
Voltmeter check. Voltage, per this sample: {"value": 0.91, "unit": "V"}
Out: {"value": 24, "unit": "V"}
